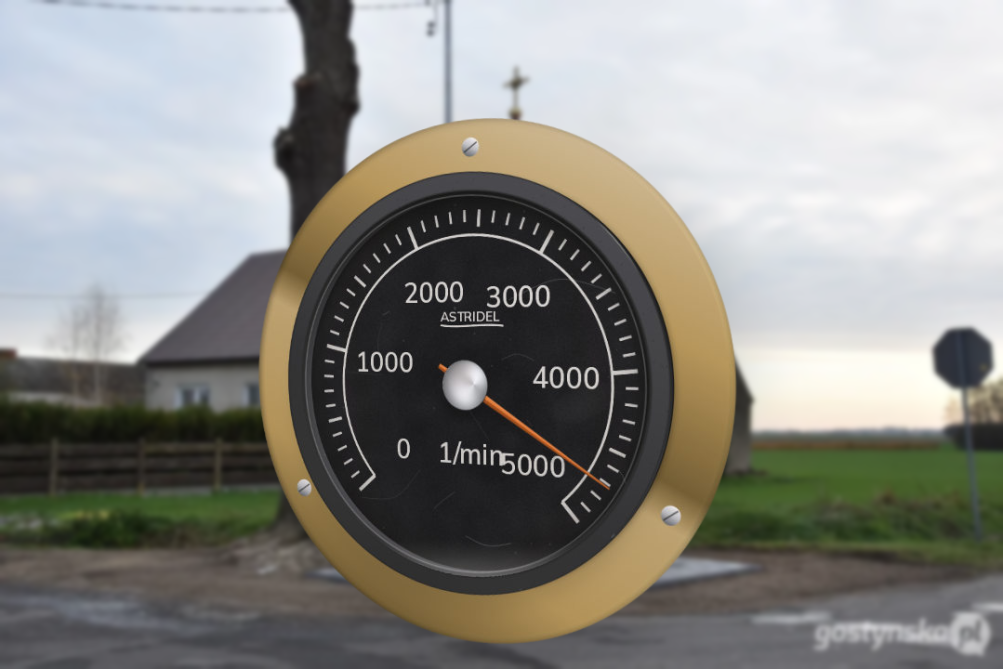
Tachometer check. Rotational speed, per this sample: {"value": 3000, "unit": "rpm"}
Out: {"value": 4700, "unit": "rpm"}
